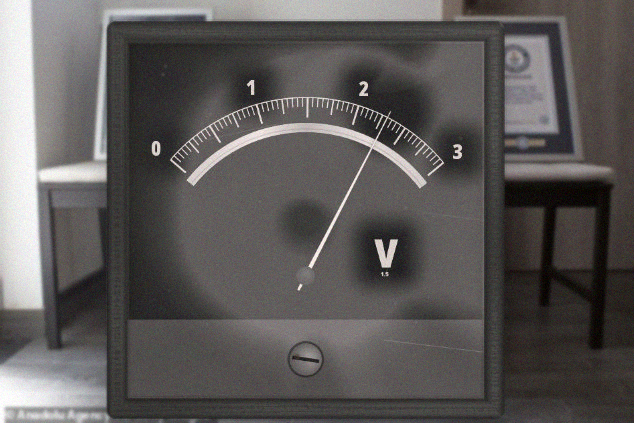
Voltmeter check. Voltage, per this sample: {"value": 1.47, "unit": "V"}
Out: {"value": 2.3, "unit": "V"}
